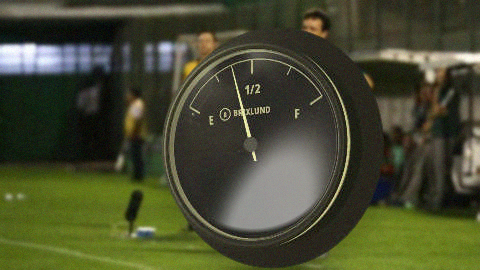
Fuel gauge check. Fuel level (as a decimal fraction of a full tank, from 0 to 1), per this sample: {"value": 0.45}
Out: {"value": 0.375}
